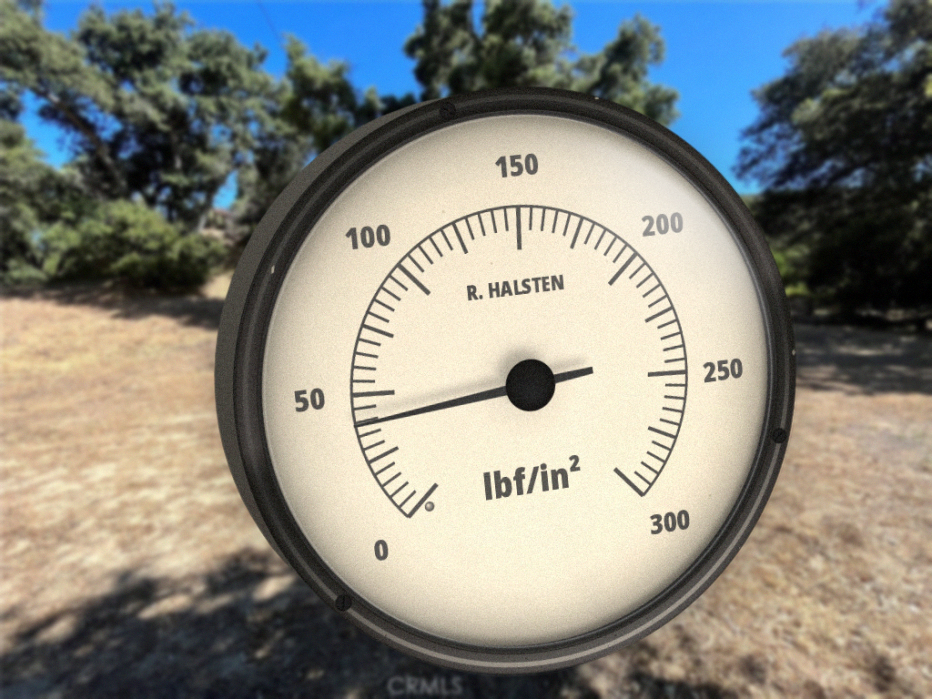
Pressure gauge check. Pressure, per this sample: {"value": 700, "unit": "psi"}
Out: {"value": 40, "unit": "psi"}
